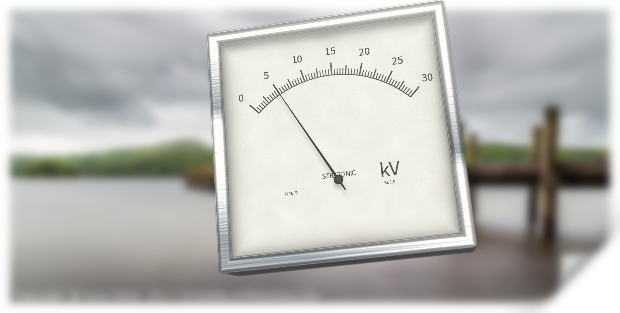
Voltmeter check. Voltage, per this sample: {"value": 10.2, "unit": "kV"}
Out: {"value": 5, "unit": "kV"}
